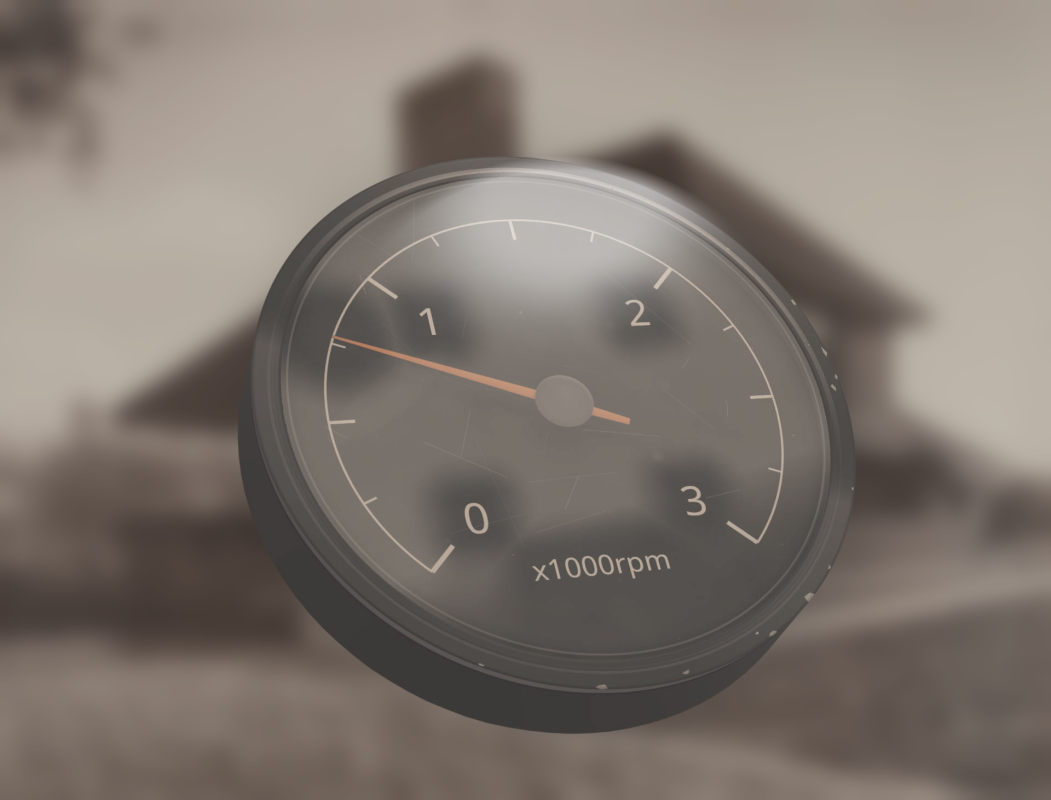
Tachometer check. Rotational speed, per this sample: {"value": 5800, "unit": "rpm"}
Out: {"value": 750, "unit": "rpm"}
